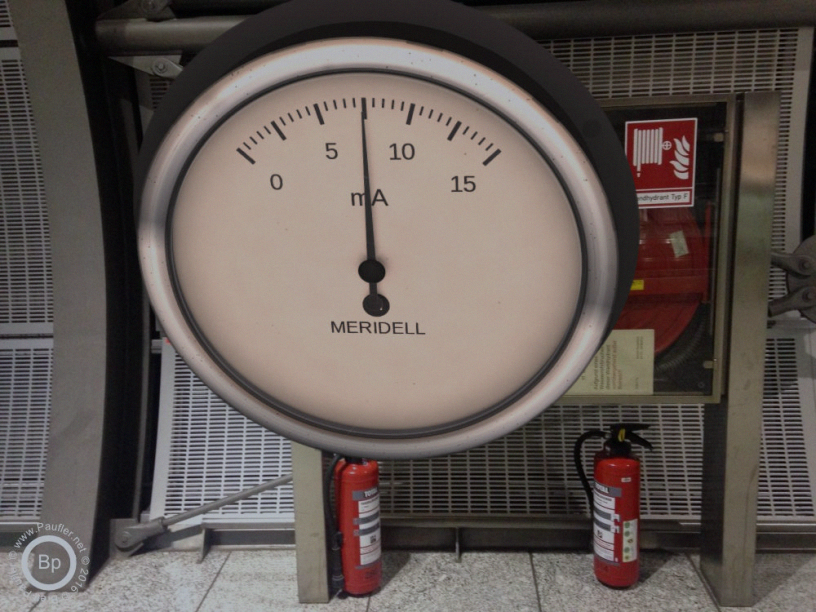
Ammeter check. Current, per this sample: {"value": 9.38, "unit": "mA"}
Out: {"value": 7.5, "unit": "mA"}
